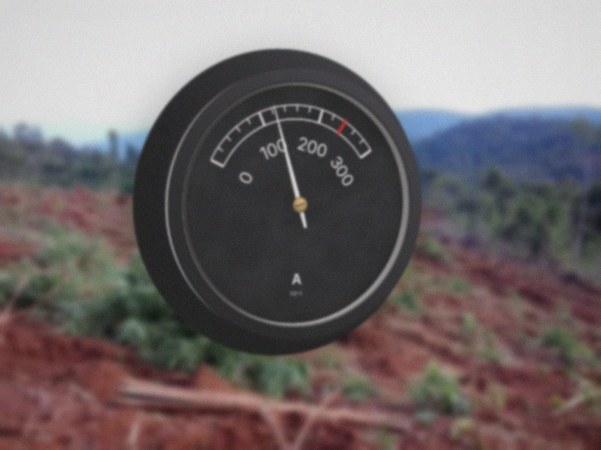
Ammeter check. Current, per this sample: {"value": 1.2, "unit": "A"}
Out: {"value": 120, "unit": "A"}
